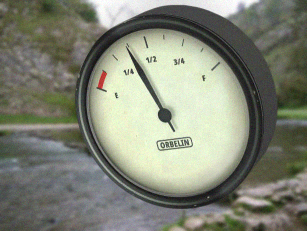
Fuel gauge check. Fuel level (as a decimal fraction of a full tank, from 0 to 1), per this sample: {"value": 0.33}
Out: {"value": 0.375}
